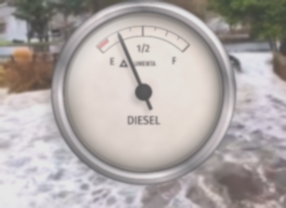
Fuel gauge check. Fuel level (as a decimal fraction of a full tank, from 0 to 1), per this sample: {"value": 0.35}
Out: {"value": 0.25}
